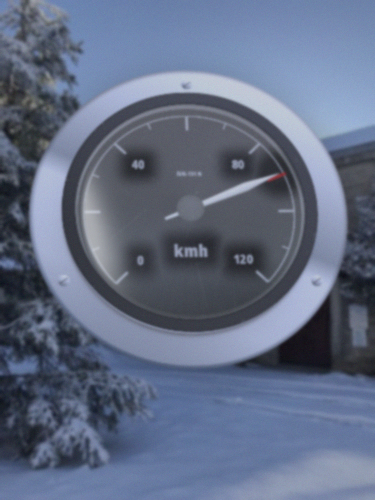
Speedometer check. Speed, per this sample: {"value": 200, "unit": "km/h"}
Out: {"value": 90, "unit": "km/h"}
